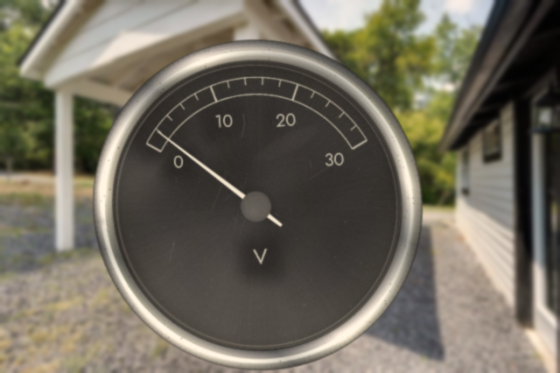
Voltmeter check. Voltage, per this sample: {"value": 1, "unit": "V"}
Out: {"value": 2, "unit": "V"}
